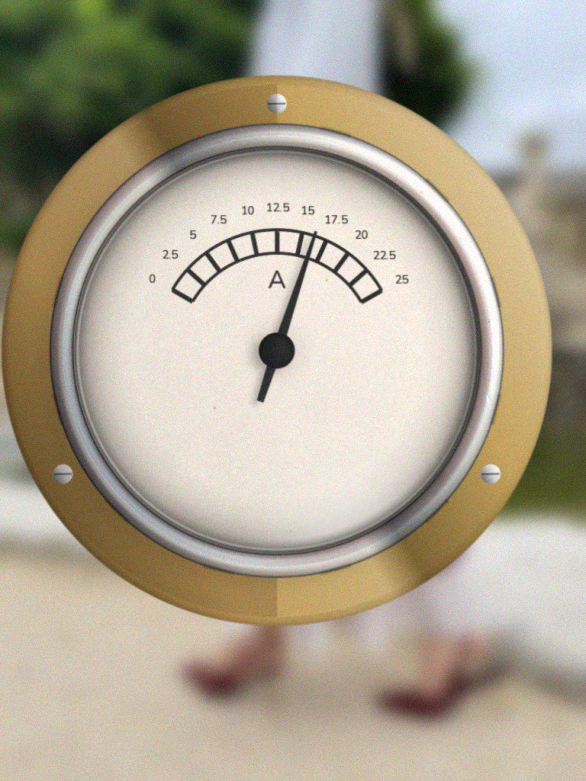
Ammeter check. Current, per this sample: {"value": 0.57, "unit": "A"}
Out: {"value": 16.25, "unit": "A"}
